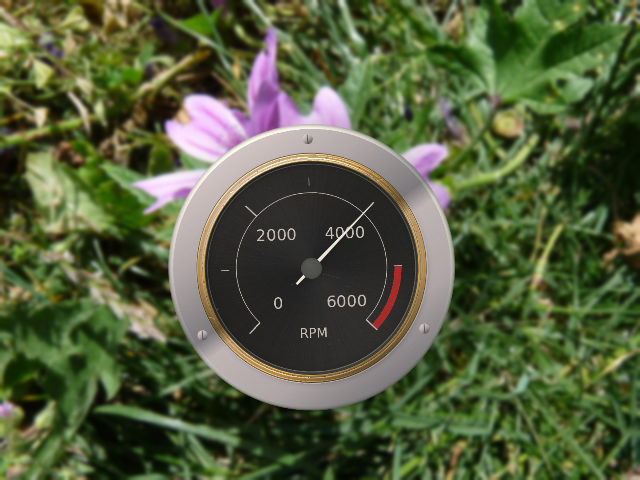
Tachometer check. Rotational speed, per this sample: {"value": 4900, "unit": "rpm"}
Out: {"value": 4000, "unit": "rpm"}
